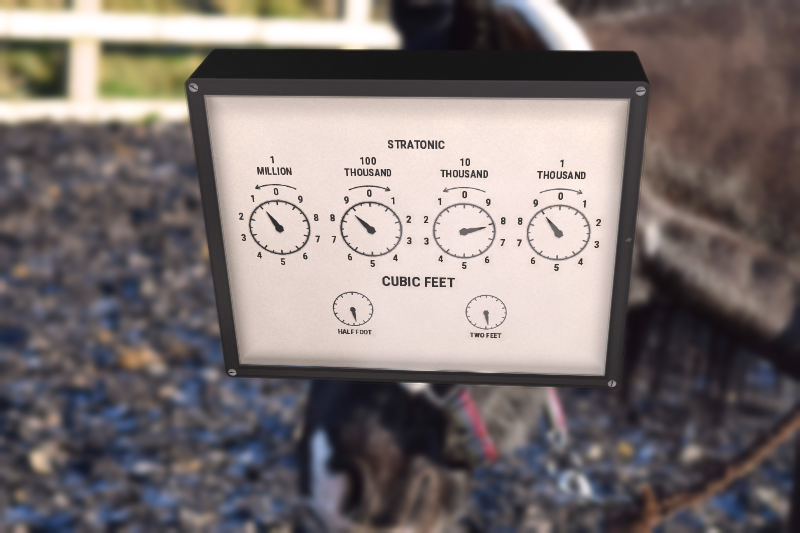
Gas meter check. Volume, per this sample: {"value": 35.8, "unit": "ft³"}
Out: {"value": 87900, "unit": "ft³"}
